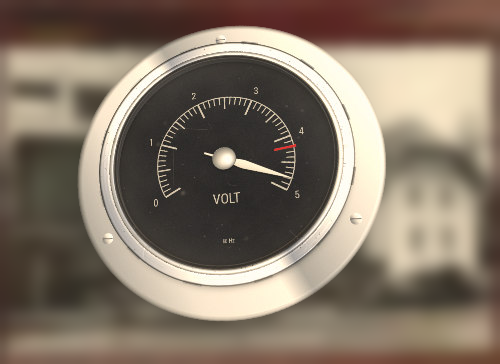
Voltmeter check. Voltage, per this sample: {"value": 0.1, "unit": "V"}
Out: {"value": 4.8, "unit": "V"}
